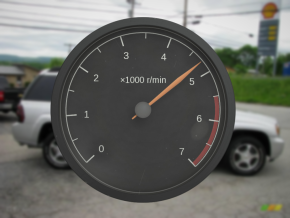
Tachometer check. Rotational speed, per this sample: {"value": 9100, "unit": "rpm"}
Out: {"value": 4750, "unit": "rpm"}
